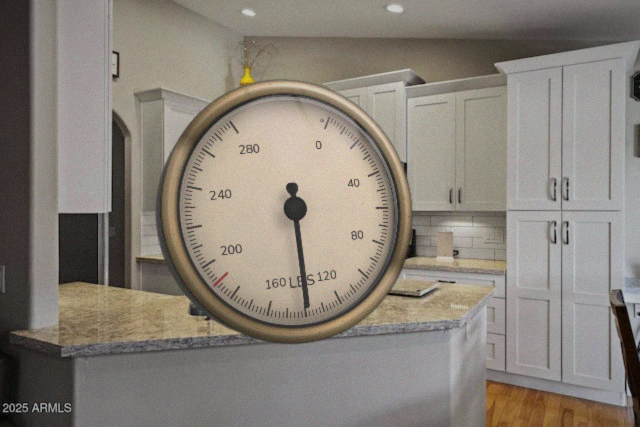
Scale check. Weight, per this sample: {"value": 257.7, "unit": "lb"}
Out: {"value": 140, "unit": "lb"}
